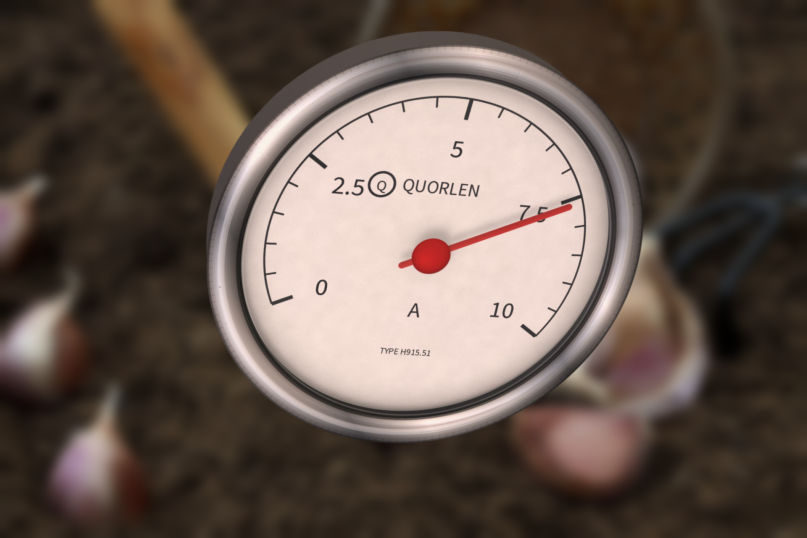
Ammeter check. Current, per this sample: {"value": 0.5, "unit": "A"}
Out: {"value": 7.5, "unit": "A"}
